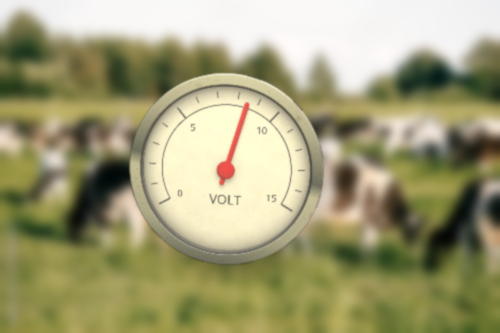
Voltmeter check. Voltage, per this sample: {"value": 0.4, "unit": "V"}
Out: {"value": 8.5, "unit": "V"}
